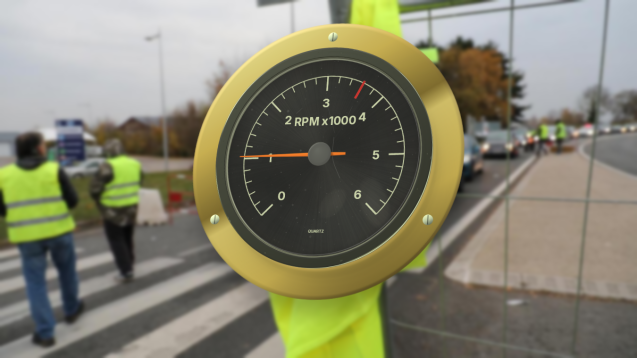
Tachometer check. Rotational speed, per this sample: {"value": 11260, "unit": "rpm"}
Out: {"value": 1000, "unit": "rpm"}
